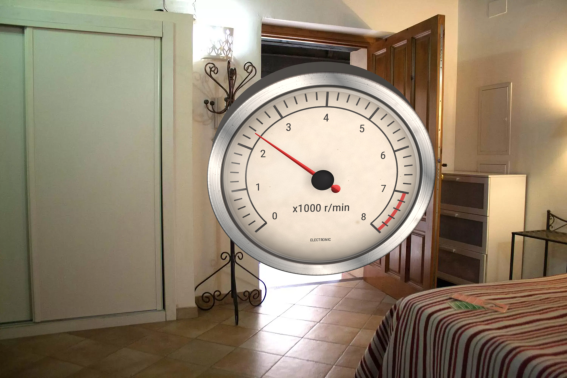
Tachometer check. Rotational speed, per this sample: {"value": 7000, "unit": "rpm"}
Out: {"value": 2400, "unit": "rpm"}
